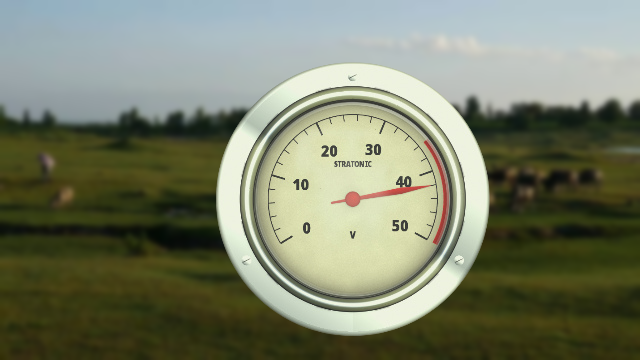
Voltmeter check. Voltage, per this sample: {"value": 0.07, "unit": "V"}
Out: {"value": 42, "unit": "V"}
